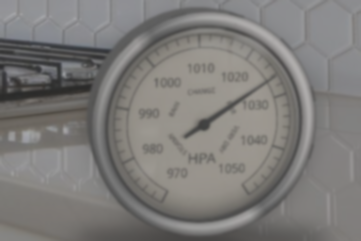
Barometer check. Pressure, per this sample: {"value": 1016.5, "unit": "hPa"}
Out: {"value": 1026, "unit": "hPa"}
